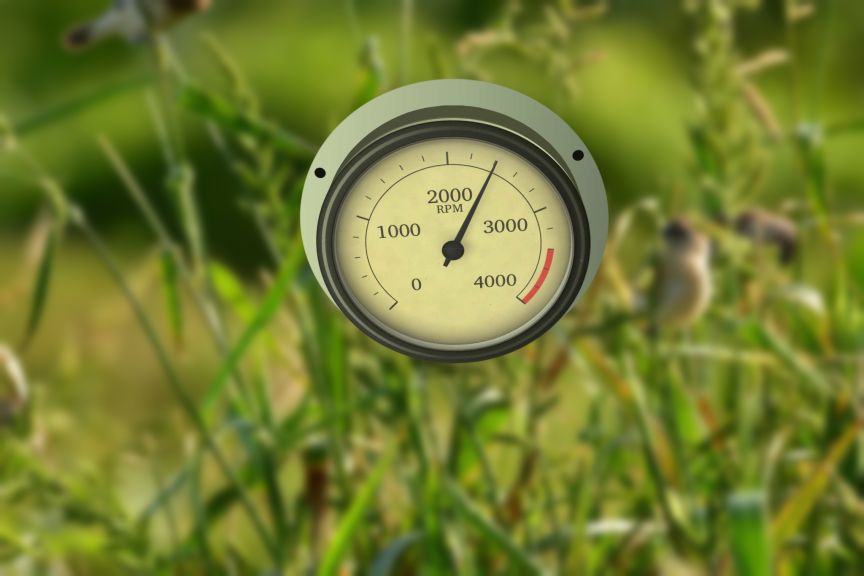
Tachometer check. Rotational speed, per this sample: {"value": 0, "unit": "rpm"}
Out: {"value": 2400, "unit": "rpm"}
